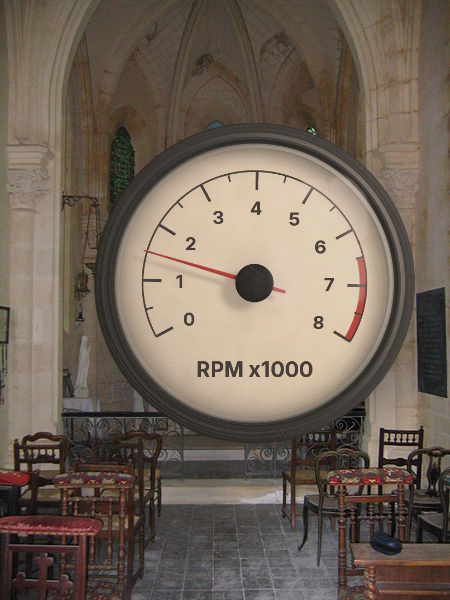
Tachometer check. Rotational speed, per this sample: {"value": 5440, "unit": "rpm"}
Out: {"value": 1500, "unit": "rpm"}
